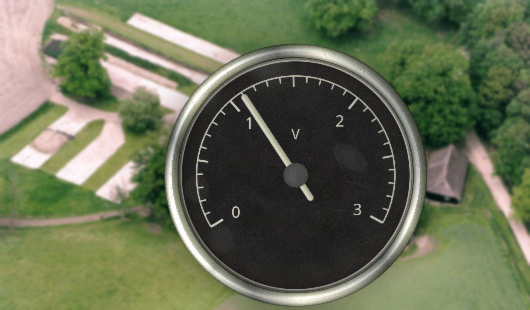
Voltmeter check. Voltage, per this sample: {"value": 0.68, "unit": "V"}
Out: {"value": 1.1, "unit": "V"}
